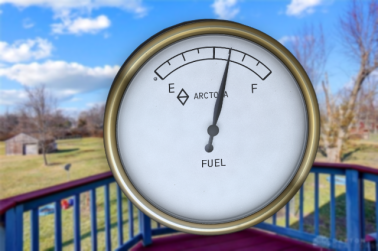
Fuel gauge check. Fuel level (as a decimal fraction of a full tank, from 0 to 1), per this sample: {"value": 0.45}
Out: {"value": 0.625}
